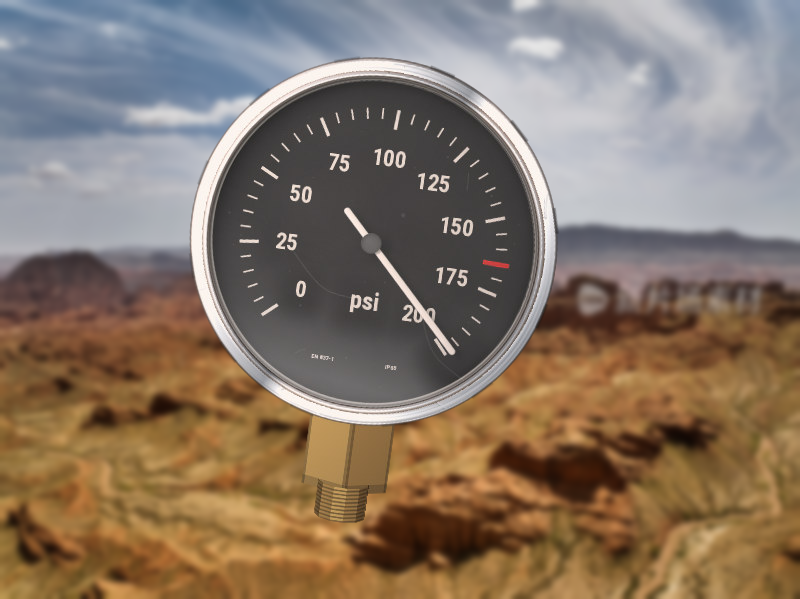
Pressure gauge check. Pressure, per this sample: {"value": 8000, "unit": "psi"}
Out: {"value": 197.5, "unit": "psi"}
